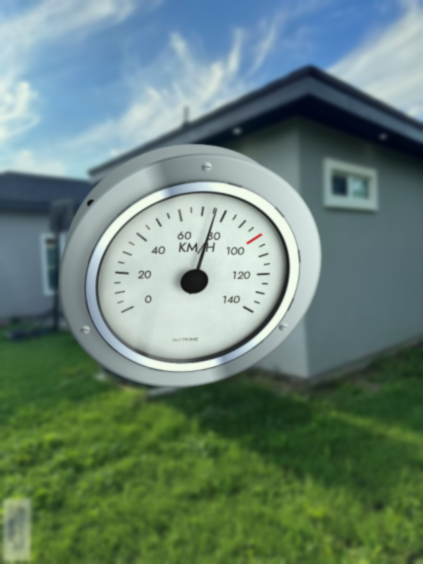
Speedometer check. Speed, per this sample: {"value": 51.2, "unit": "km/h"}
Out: {"value": 75, "unit": "km/h"}
